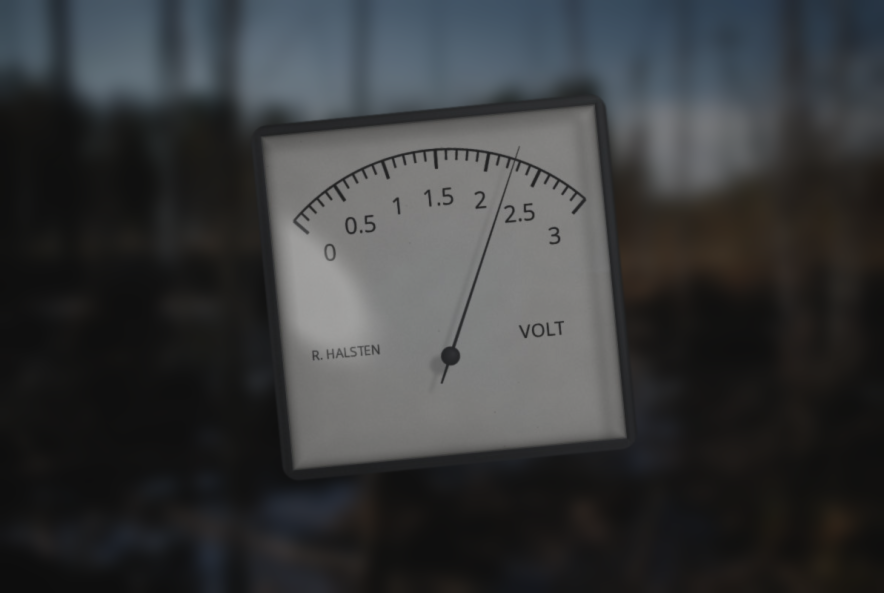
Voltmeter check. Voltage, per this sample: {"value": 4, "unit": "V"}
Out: {"value": 2.25, "unit": "V"}
